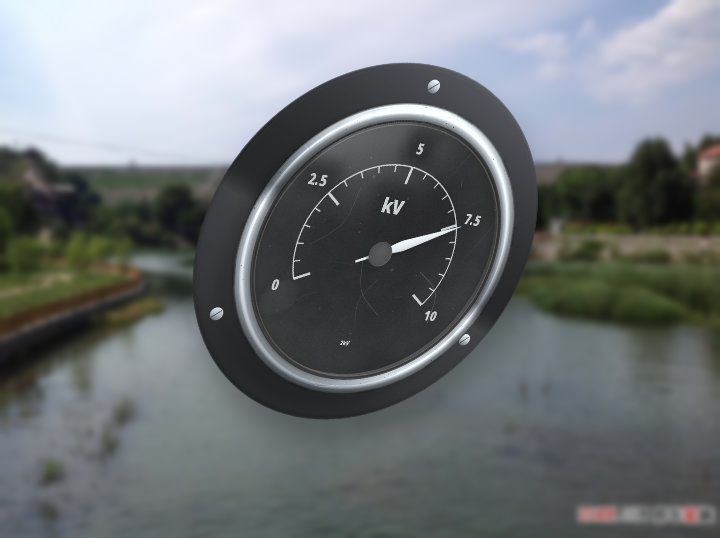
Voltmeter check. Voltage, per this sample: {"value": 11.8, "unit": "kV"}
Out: {"value": 7.5, "unit": "kV"}
